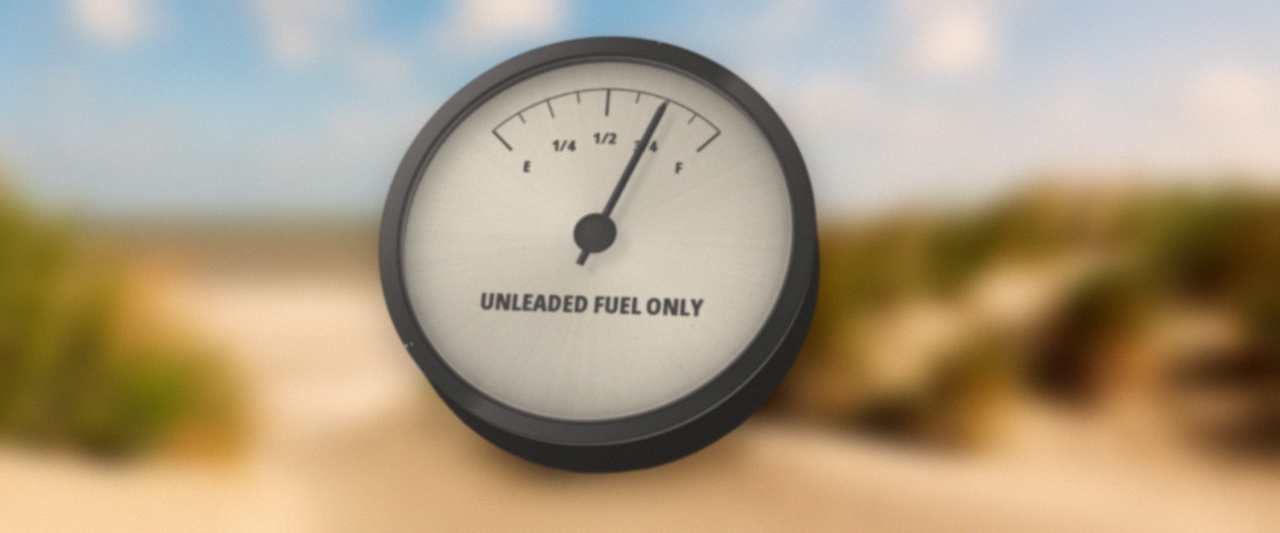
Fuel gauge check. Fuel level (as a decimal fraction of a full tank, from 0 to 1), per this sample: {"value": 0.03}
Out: {"value": 0.75}
